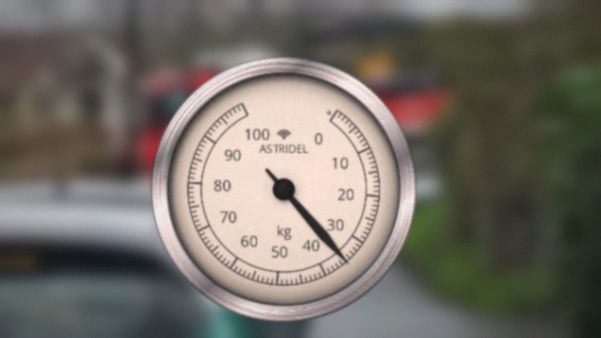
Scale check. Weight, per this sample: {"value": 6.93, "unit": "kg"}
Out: {"value": 35, "unit": "kg"}
